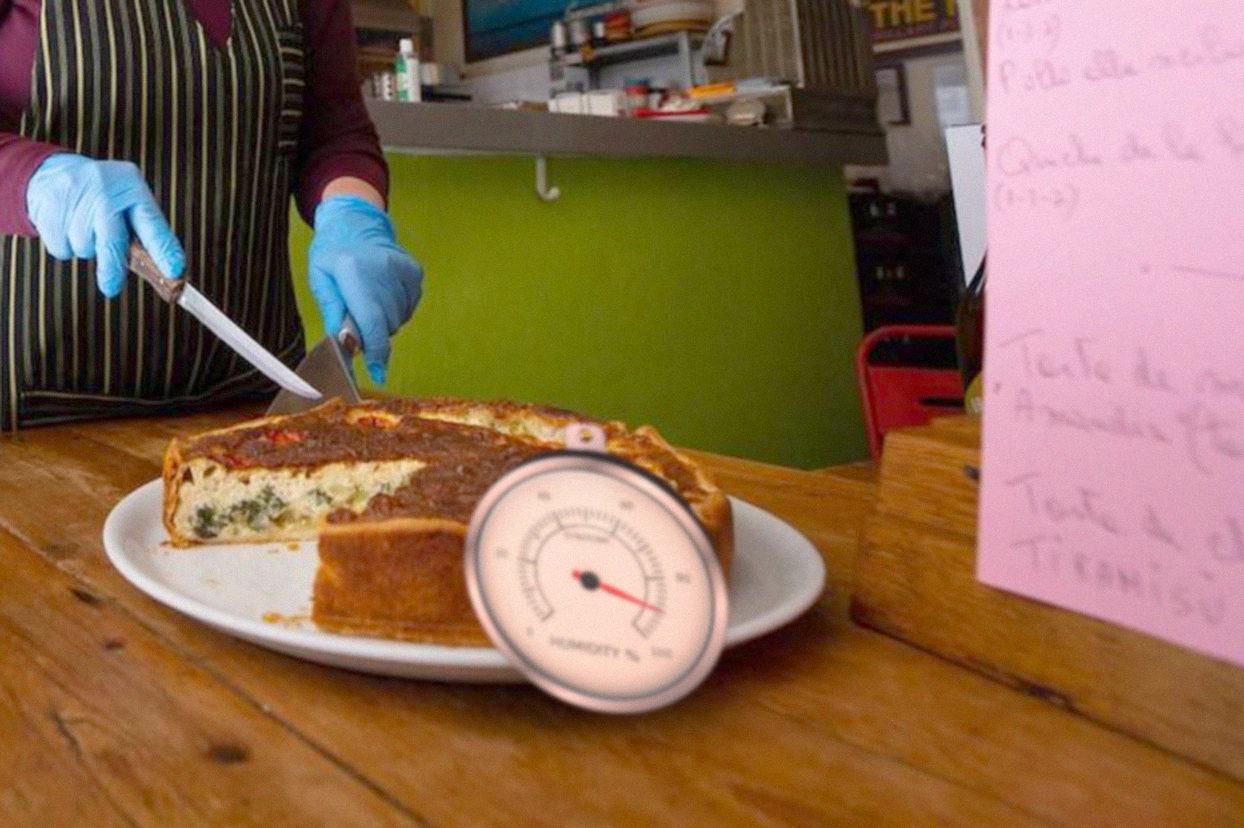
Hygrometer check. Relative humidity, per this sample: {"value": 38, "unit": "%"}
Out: {"value": 90, "unit": "%"}
